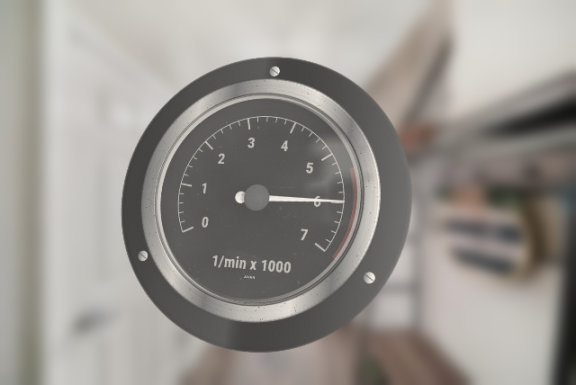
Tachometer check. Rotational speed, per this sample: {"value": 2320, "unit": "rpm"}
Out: {"value": 6000, "unit": "rpm"}
